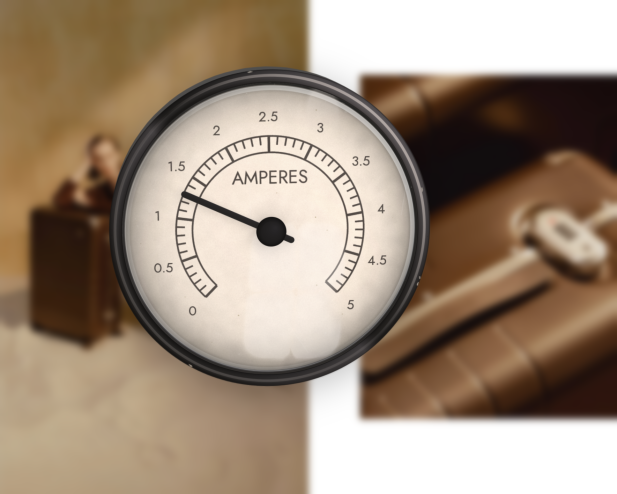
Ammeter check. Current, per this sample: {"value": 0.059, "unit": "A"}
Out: {"value": 1.3, "unit": "A"}
